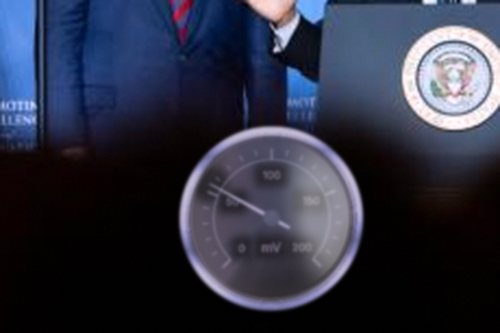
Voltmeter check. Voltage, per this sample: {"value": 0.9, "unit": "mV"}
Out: {"value": 55, "unit": "mV"}
